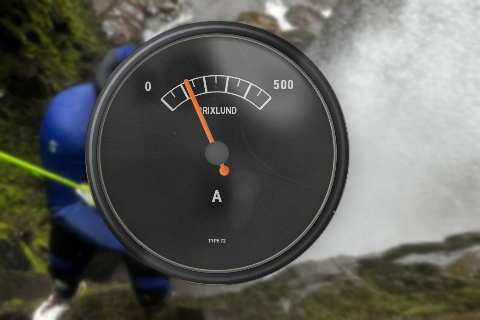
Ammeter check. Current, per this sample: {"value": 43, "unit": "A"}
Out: {"value": 125, "unit": "A"}
